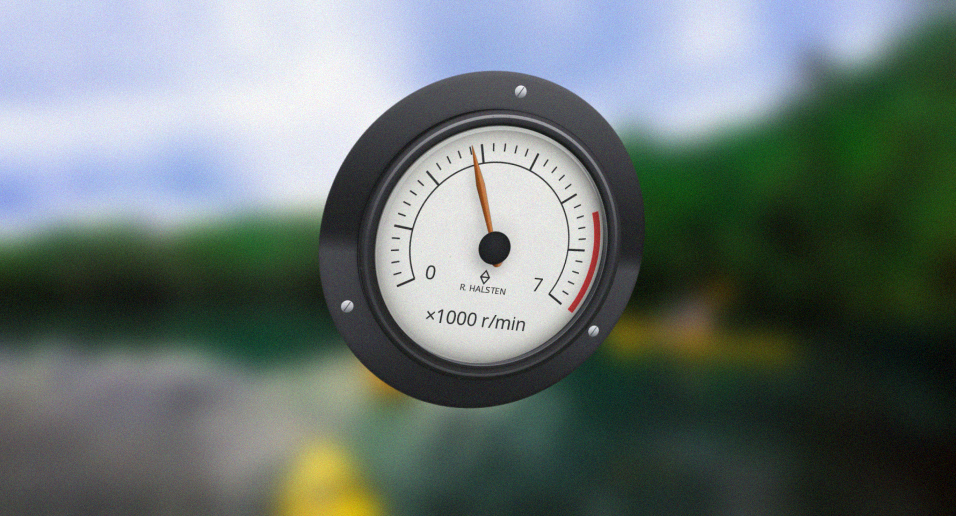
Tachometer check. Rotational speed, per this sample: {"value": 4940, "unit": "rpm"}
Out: {"value": 2800, "unit": "rpm"}
